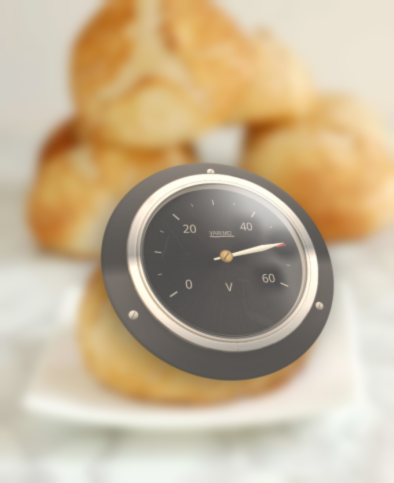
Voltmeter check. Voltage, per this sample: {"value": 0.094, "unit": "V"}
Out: {"value": 50, "unit": "V"}
